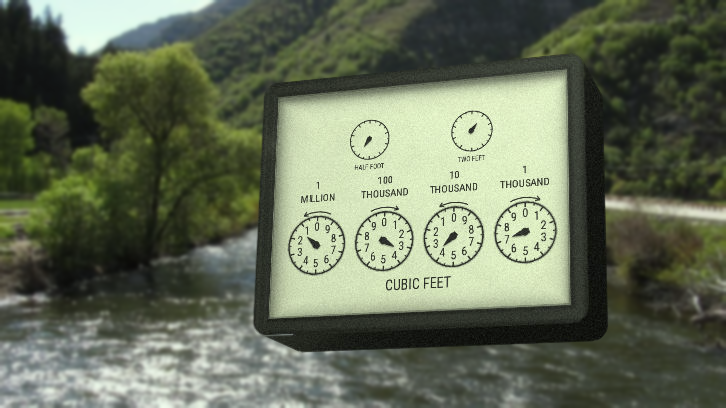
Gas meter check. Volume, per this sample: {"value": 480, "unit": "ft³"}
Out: {"value": 133700, "unit": "ft³"}
